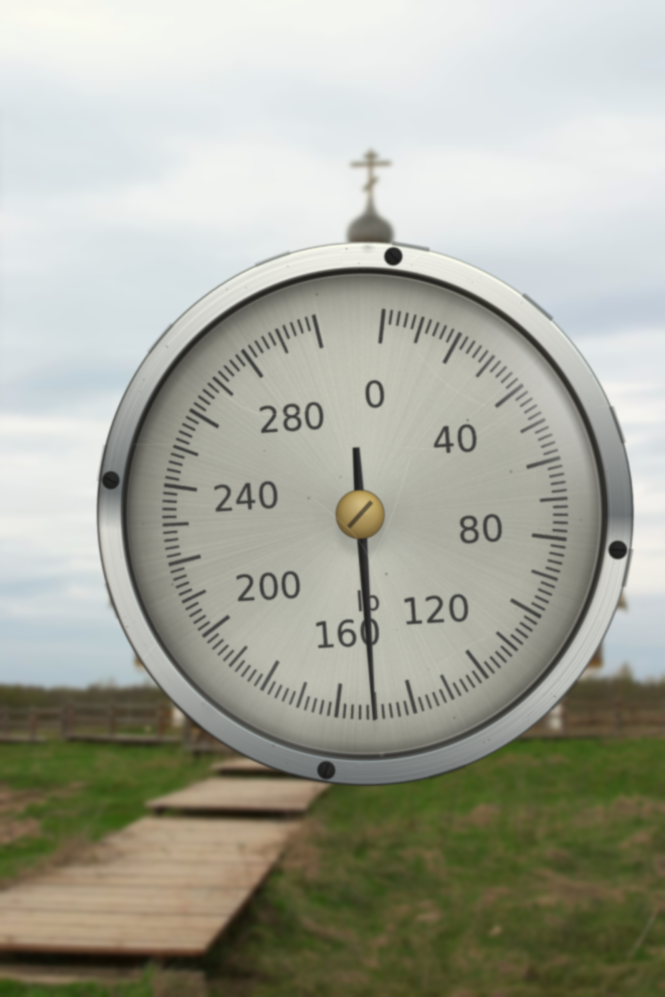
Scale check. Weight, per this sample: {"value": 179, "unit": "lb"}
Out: {"value": 150, "unit": "lb"}
